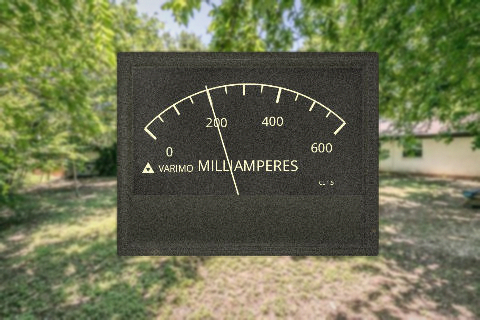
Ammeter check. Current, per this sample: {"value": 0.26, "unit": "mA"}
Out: {"value": 200, "unit": "mA"}
